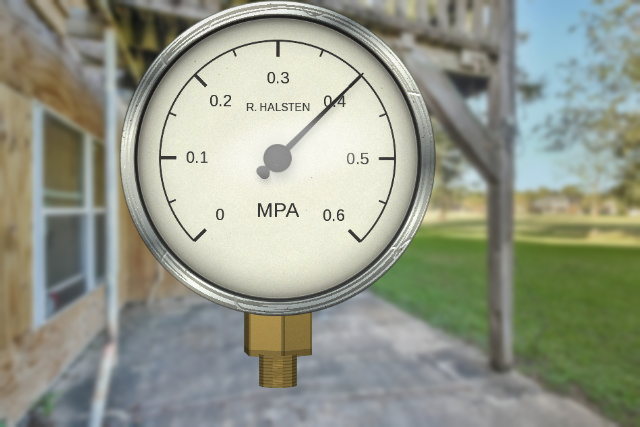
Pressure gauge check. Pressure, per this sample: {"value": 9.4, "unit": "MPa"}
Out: {"value": 0.4, "unit": "MPa"}
